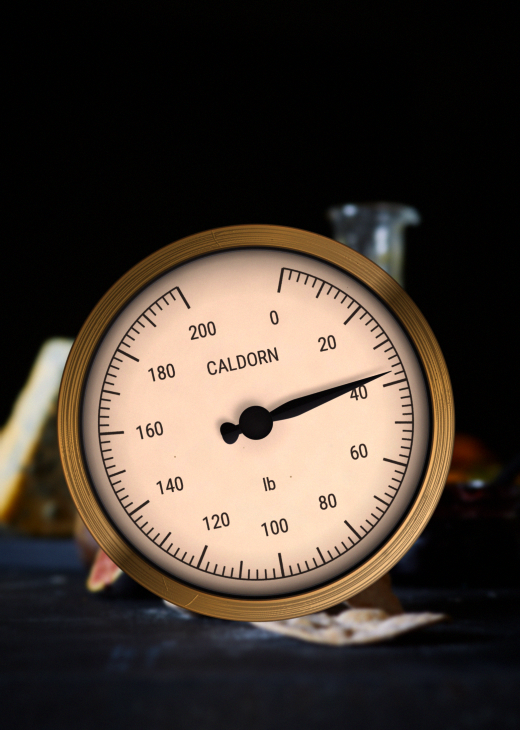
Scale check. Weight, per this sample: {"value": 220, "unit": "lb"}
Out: {"value": 37, "unit": "lb"}
